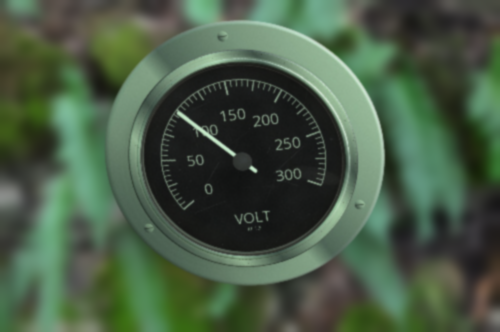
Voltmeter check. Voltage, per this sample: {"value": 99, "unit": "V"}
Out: {"value": 100, "unit": "V"}
